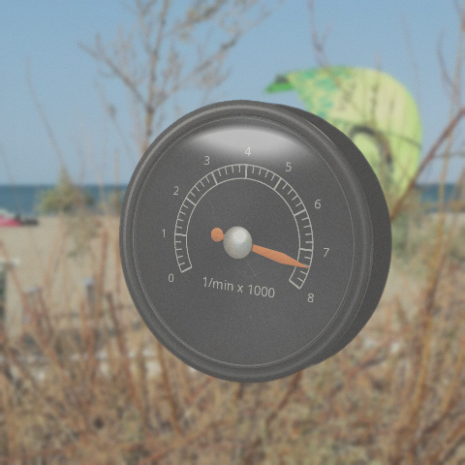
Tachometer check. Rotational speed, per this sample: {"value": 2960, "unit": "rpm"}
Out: {"value": 7400, "unit": "rpm"}
